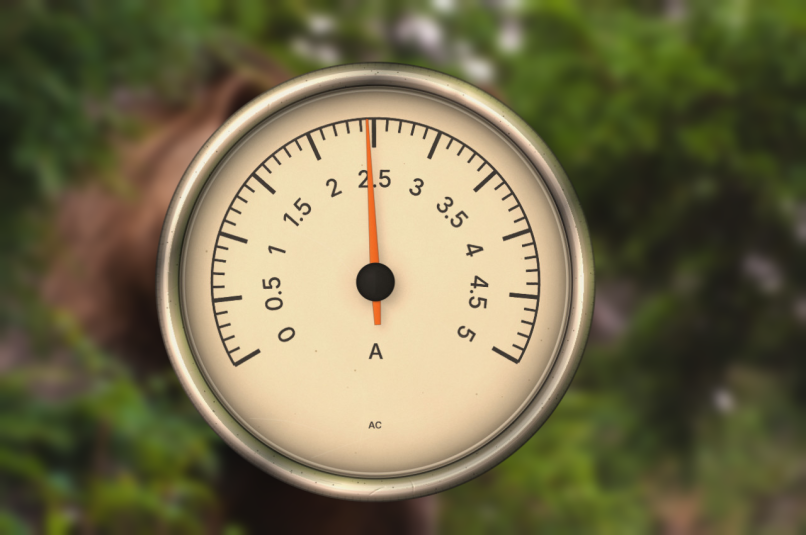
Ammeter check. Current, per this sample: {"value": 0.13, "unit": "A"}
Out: {"value": 2.45, "unit": "A"}
